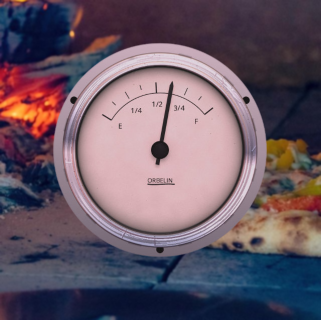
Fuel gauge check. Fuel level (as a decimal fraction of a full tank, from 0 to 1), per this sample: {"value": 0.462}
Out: {"value": 0.625}
